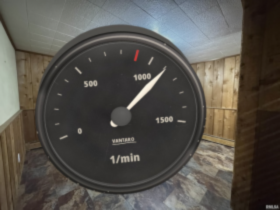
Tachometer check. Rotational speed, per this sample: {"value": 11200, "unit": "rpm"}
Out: {"value": 1100, "unit": "rpm"}
